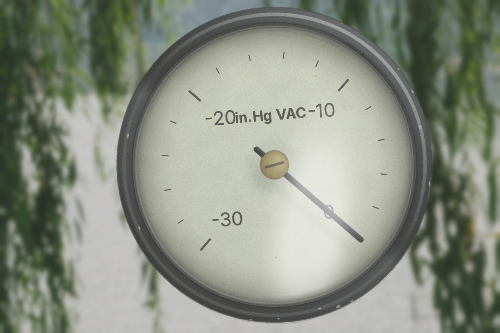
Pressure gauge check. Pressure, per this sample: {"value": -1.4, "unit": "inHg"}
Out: {"value": 0, "unit": "inHg"}
